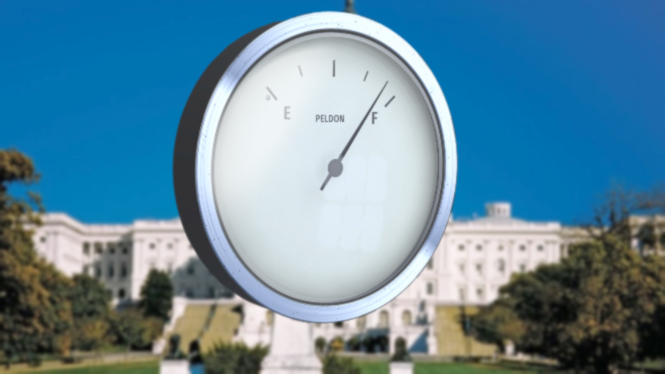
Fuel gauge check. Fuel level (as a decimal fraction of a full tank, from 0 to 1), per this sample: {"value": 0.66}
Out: {"value": 0.875}
